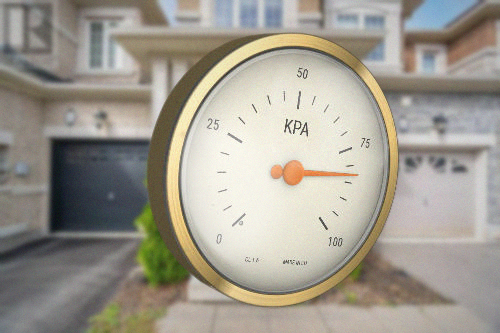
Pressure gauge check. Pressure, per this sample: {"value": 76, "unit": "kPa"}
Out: {"value": 82.5, "unit": "kPa"}
